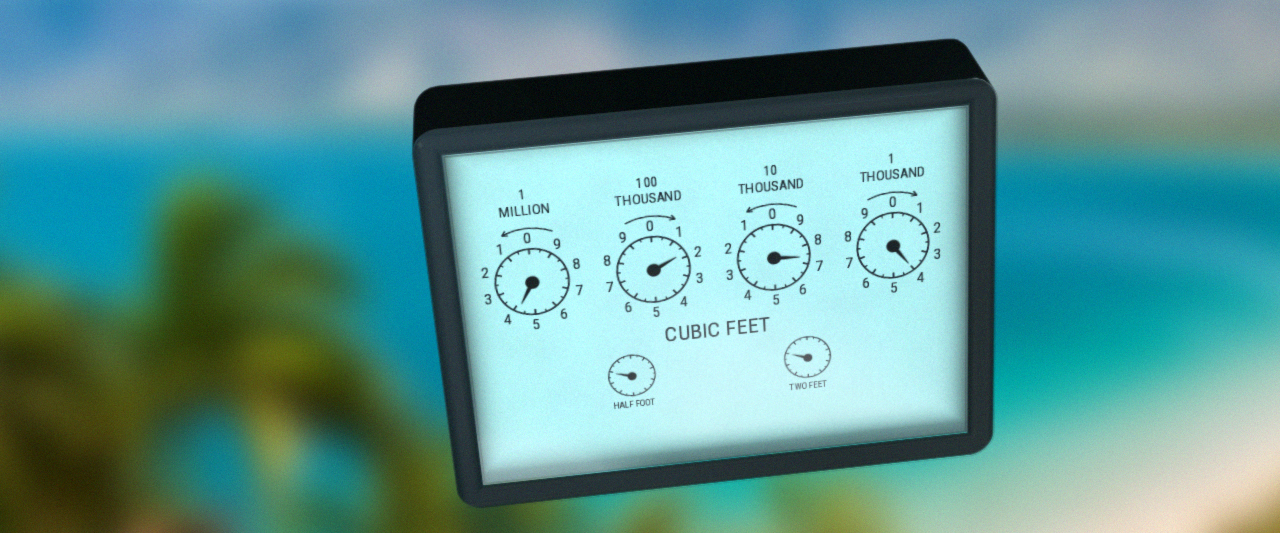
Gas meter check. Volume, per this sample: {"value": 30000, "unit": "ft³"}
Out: {"value": 417400, "unit": "ft³"}
